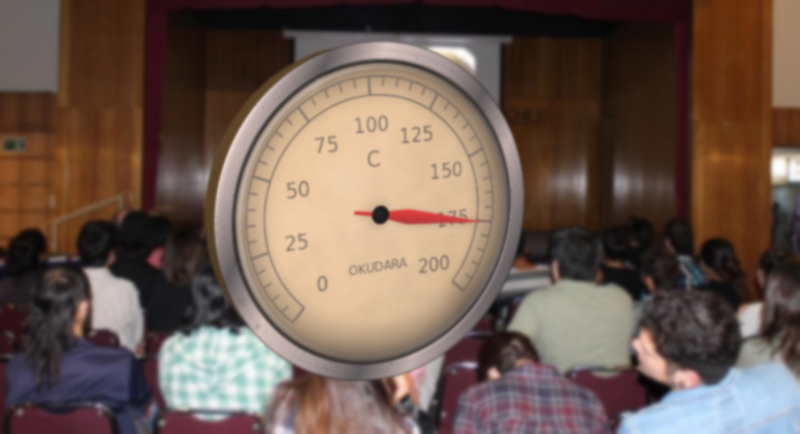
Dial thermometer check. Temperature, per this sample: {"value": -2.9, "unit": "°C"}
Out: {"value": 175, "unit": "°C"}
